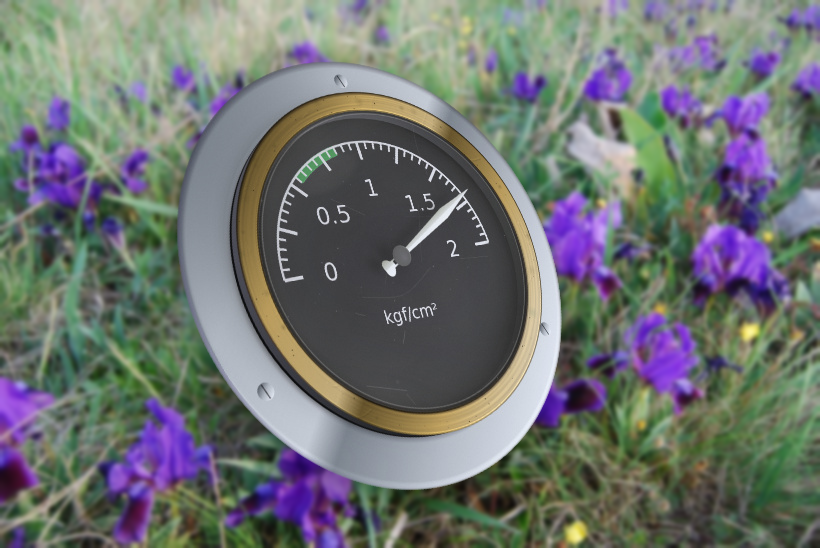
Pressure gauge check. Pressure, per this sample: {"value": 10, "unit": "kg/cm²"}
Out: {"value": 1.7, "unit": "kg/cm²"}
